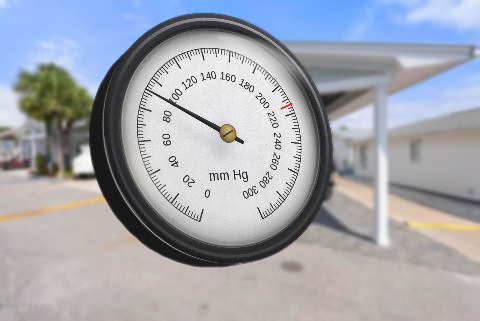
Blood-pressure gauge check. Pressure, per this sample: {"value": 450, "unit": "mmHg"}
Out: {"value": 90, "unit": "mmHg"}
